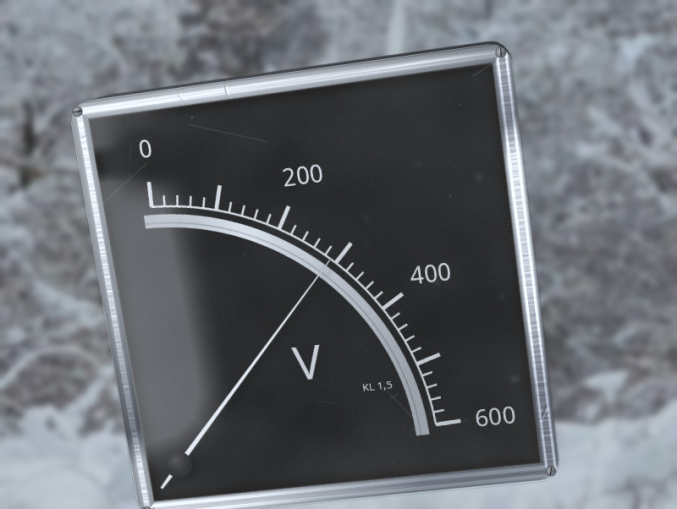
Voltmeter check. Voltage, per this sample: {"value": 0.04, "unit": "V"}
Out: {"value": 290, "unit": "V"}
